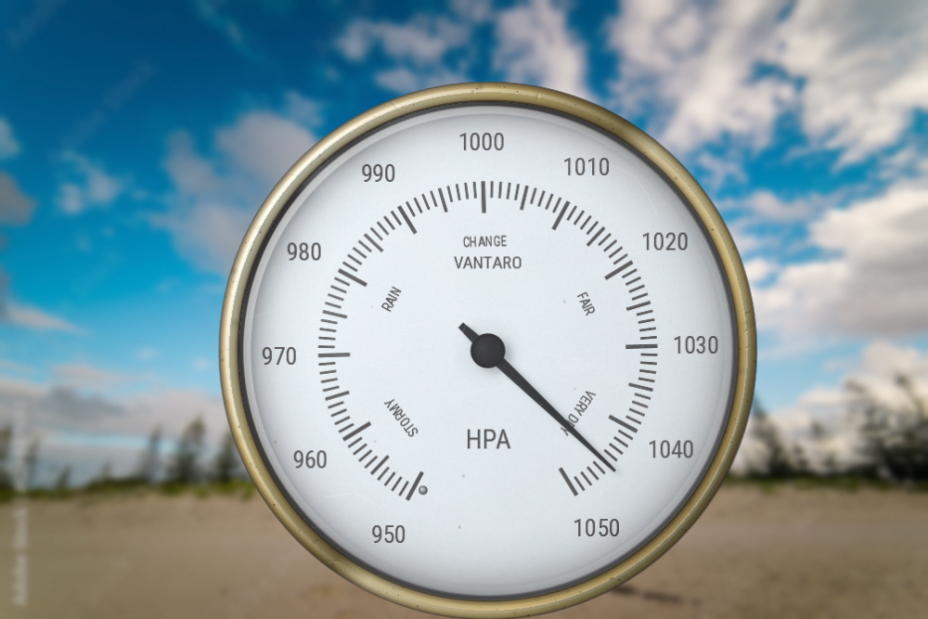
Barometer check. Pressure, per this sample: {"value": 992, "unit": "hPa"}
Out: {"value": 1045, "unit": "hPa"}
